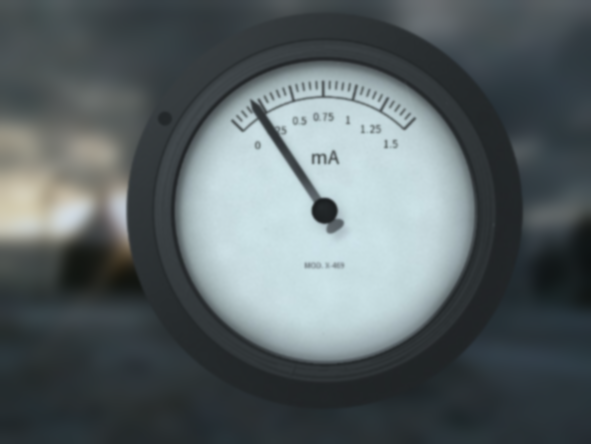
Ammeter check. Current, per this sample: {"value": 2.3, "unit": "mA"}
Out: {"value": 0.2, "unit": "mA"}
